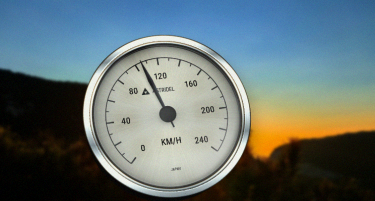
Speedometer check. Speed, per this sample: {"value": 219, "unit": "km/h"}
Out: {"value": 105, "unit": "km/h"}
